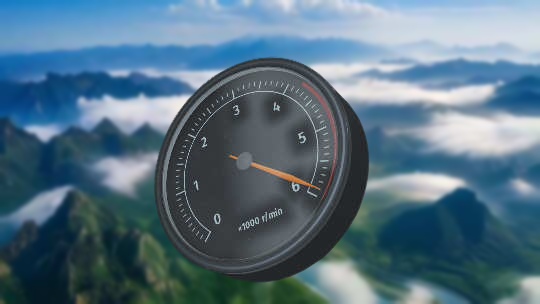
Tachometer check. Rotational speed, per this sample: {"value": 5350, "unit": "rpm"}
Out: {"value": 5900, "unit": "rpm"}
